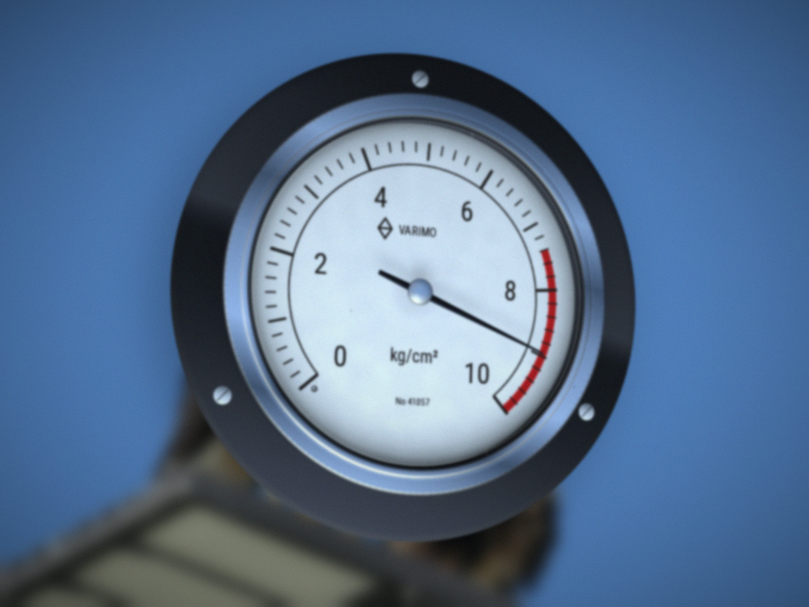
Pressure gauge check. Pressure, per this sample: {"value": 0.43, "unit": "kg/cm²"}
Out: {"value": 9, "unit": "kg/cm²"}
